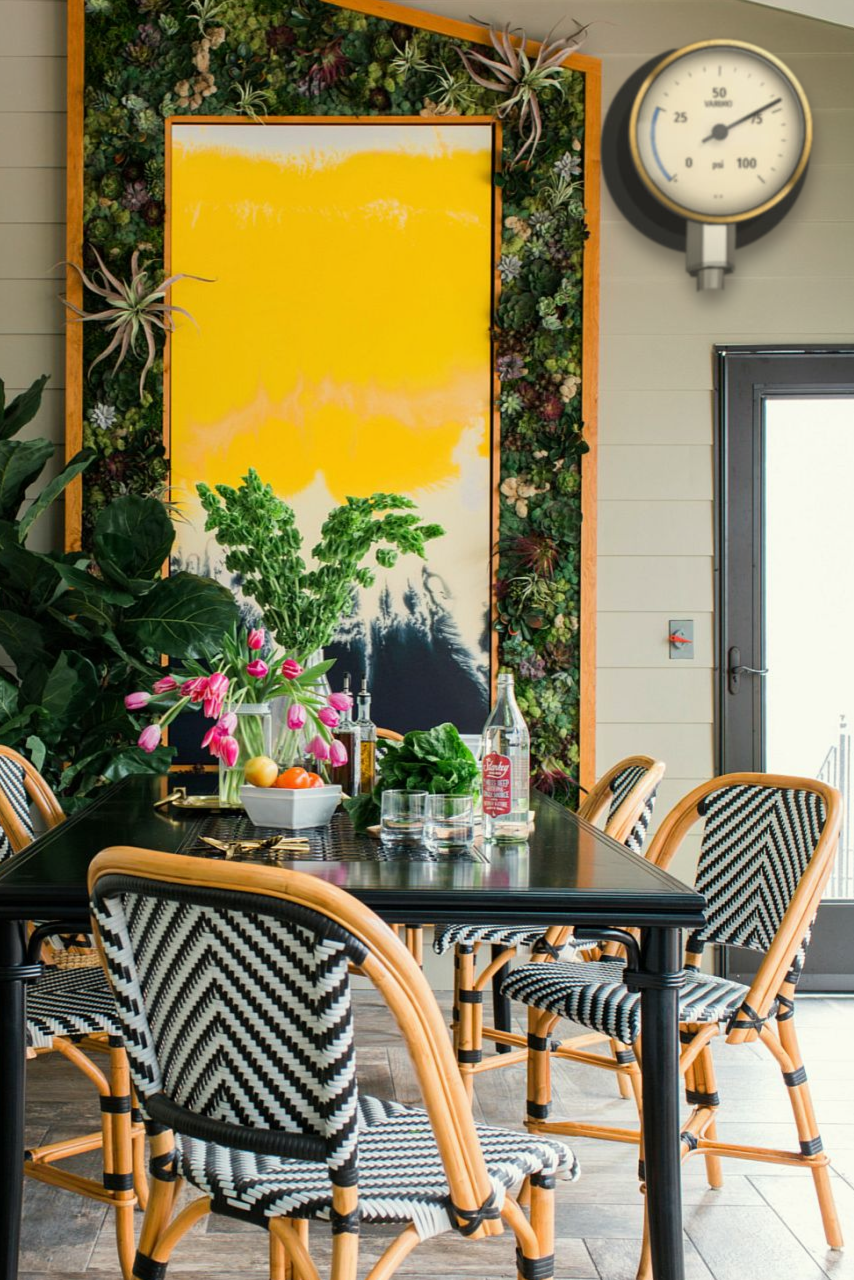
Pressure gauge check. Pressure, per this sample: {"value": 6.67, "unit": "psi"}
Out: {"value": 72.5, "unit": "psi"}
